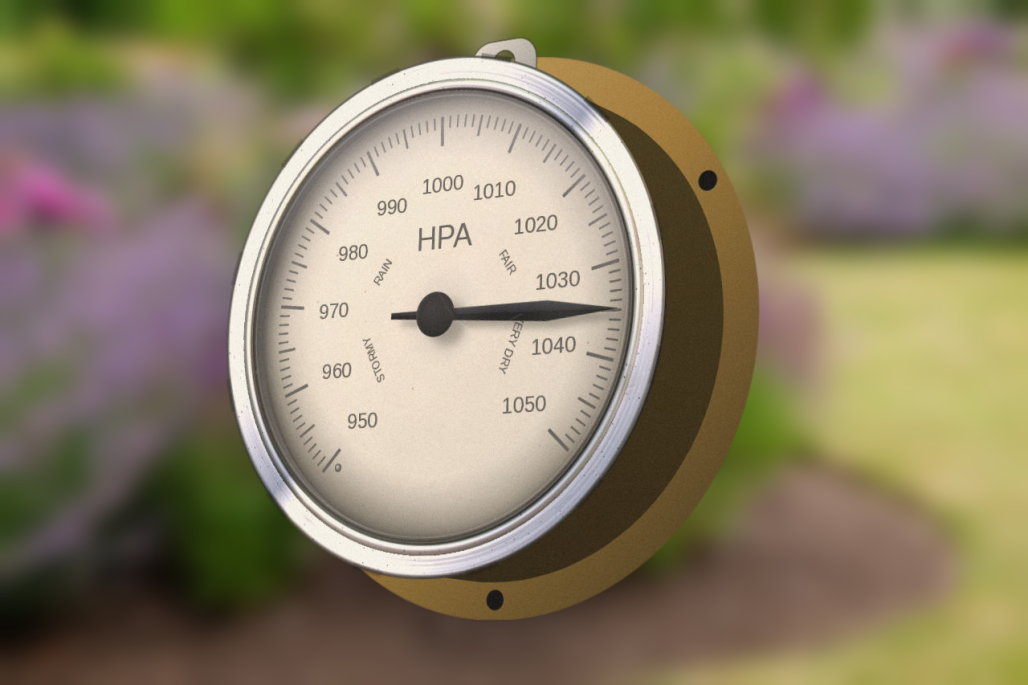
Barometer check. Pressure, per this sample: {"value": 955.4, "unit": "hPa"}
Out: {"value": 1035, "unit": "hPa"}
